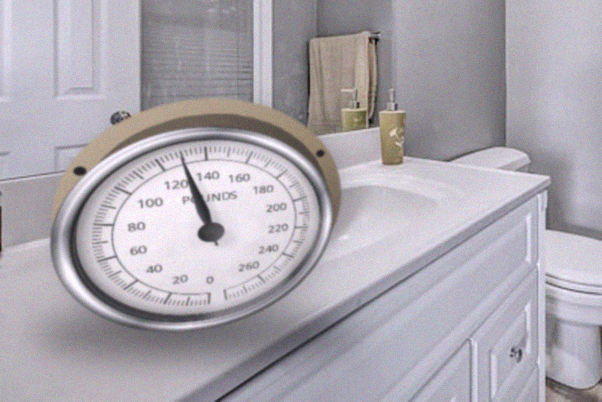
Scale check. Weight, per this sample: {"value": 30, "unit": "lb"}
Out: {"value": 130, "unit": "lb"}
